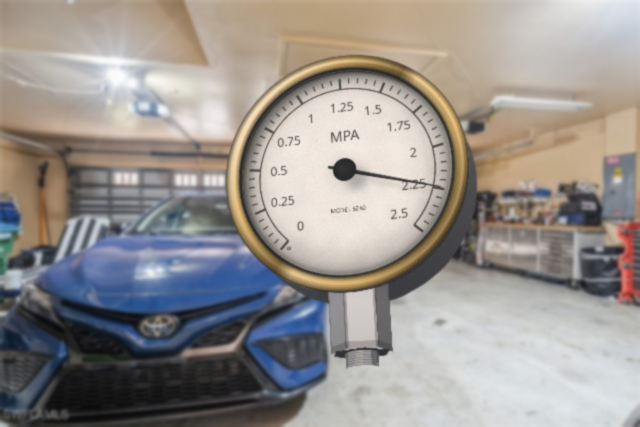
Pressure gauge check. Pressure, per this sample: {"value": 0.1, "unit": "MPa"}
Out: {"value": 2.25, "unit": "MPa"}
